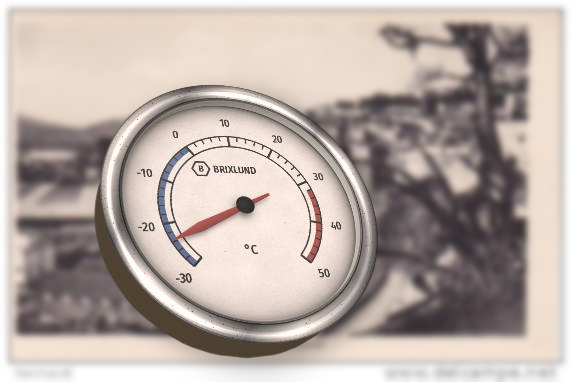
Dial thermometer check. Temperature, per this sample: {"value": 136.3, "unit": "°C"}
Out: {"value": -24, "unit": "°C"}
